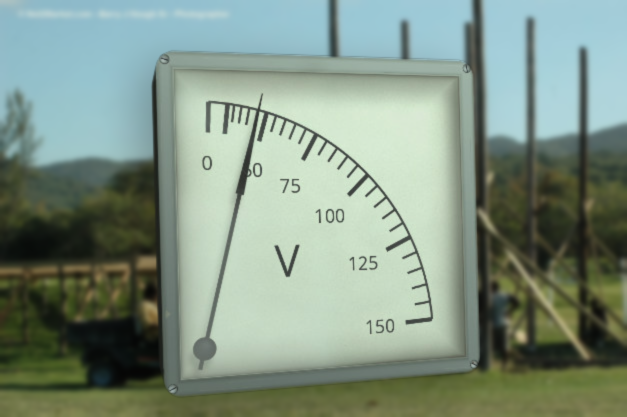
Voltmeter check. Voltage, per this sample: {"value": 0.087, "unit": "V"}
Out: {"value": 45, "unit": "V"}
